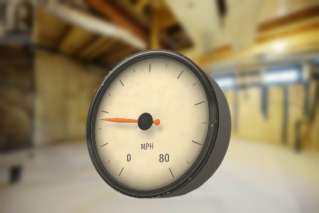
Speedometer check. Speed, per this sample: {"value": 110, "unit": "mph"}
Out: {"value": 17.5, "unit": "mph"}
